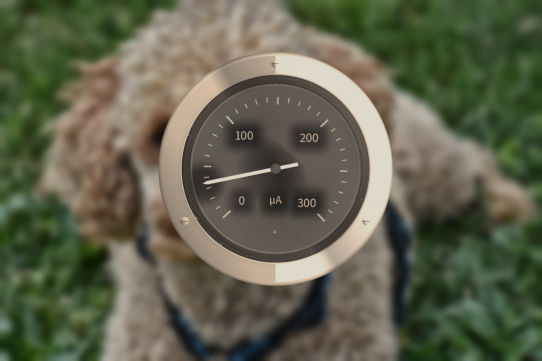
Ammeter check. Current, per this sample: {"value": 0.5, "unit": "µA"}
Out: {"value": 35, "unit": "µA"}
